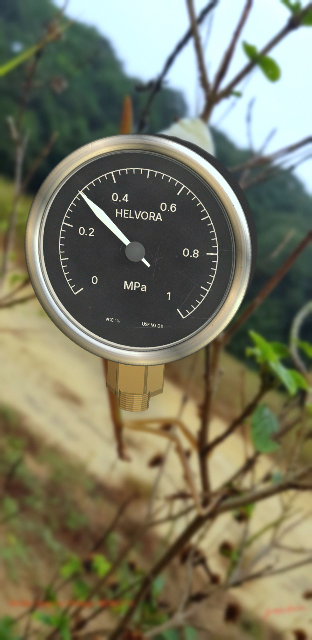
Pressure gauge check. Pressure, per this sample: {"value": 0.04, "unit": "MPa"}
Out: {"value": 0.3, "unit": "MPa"}
